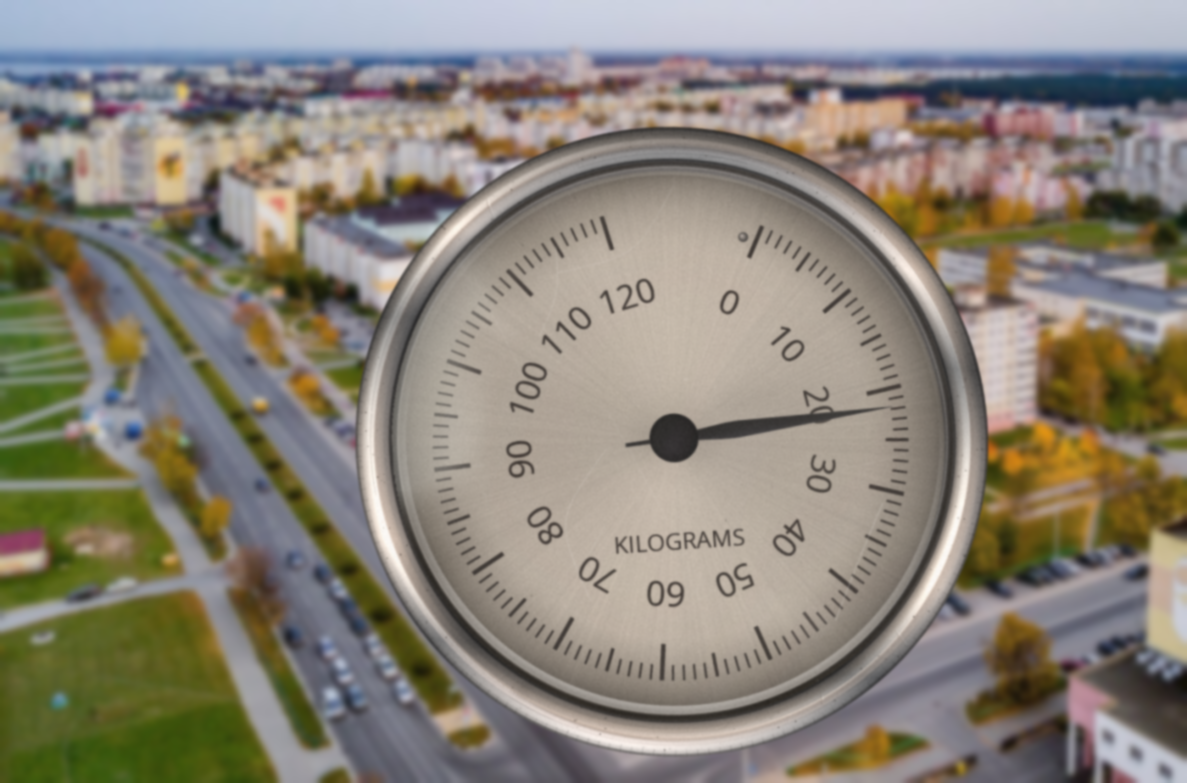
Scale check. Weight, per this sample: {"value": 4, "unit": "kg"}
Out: {"value": 22, "unit": "kg"}
